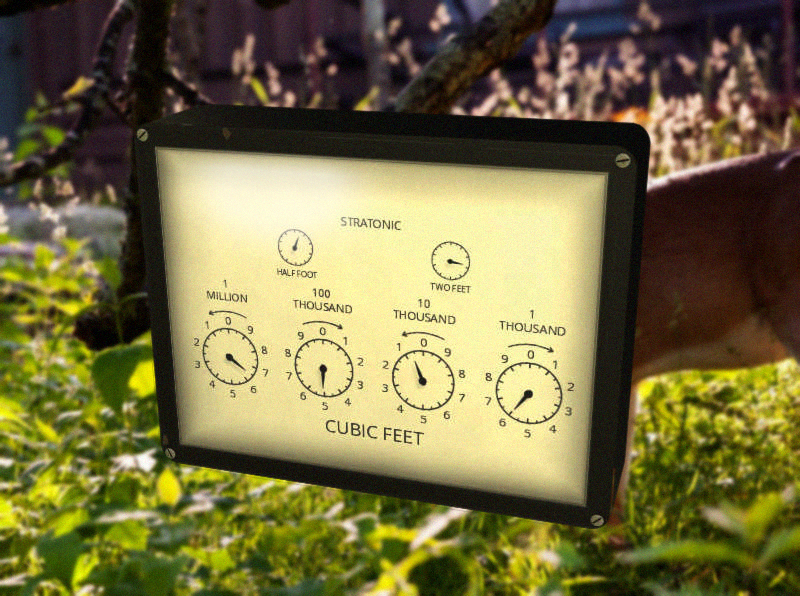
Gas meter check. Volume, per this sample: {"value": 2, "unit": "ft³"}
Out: {"value": 650600, "unit": "ft³"}
